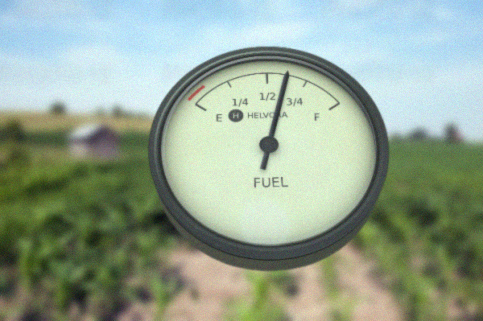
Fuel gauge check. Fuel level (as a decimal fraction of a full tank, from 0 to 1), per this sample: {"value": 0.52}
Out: {"value": 0.625}
